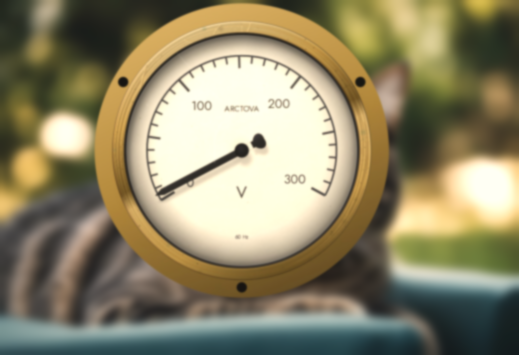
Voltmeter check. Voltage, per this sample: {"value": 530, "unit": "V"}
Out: {"value": 5, "unit": "V"}
